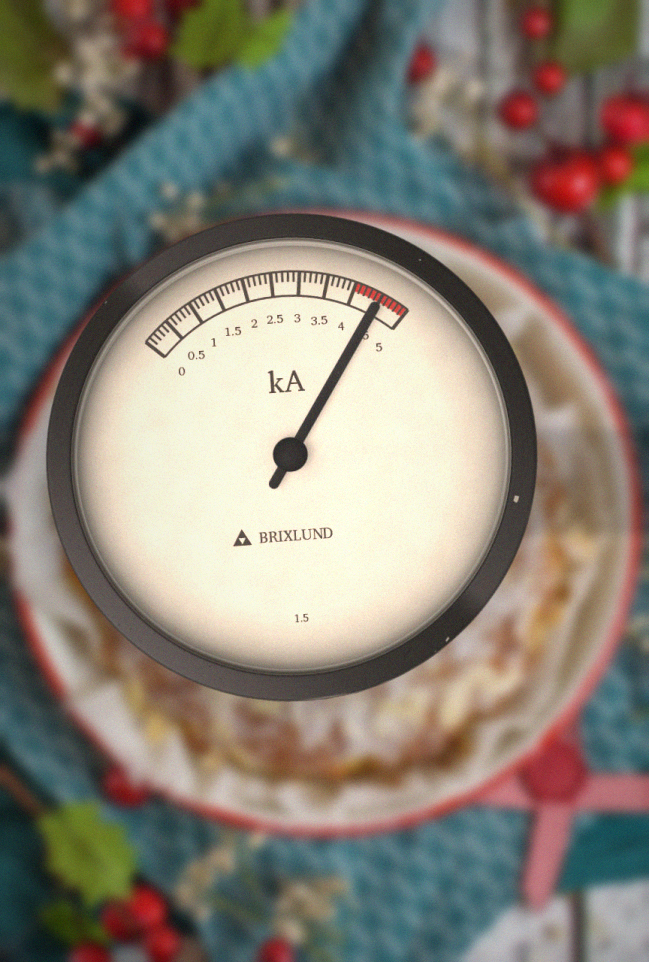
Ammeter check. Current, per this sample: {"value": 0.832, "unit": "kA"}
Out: {"value": 4.5, "unit": "kA"}
